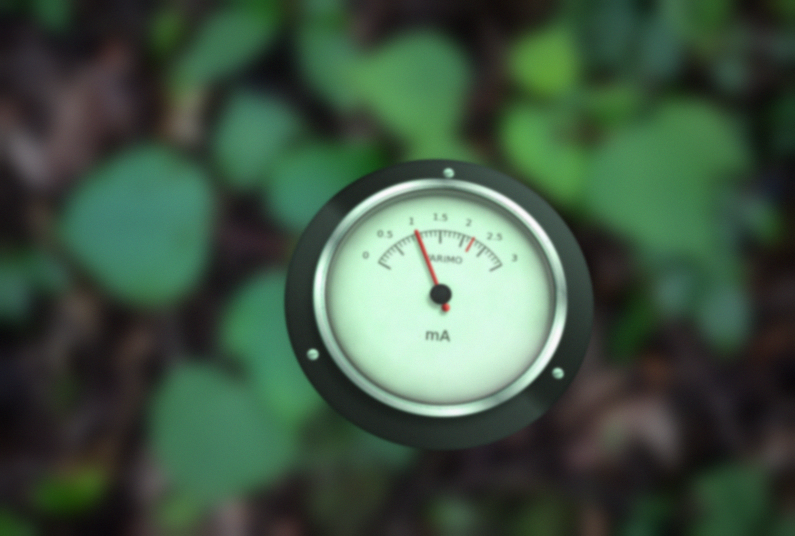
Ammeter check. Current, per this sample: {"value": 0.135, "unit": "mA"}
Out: {"value": 1, "unit": "mA"}
